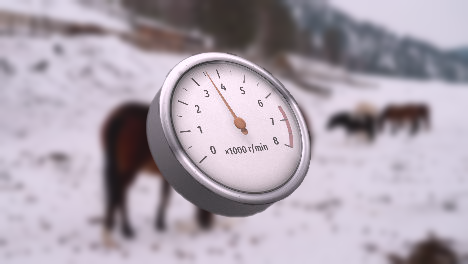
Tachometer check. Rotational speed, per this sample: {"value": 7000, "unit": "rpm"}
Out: {"value": 3500, "unit": "rpm"}
